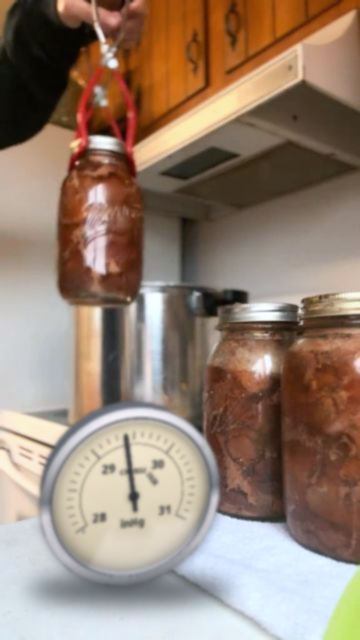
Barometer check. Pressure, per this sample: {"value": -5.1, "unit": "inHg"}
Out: {"value": 29.4, "unit": "inHg"}
